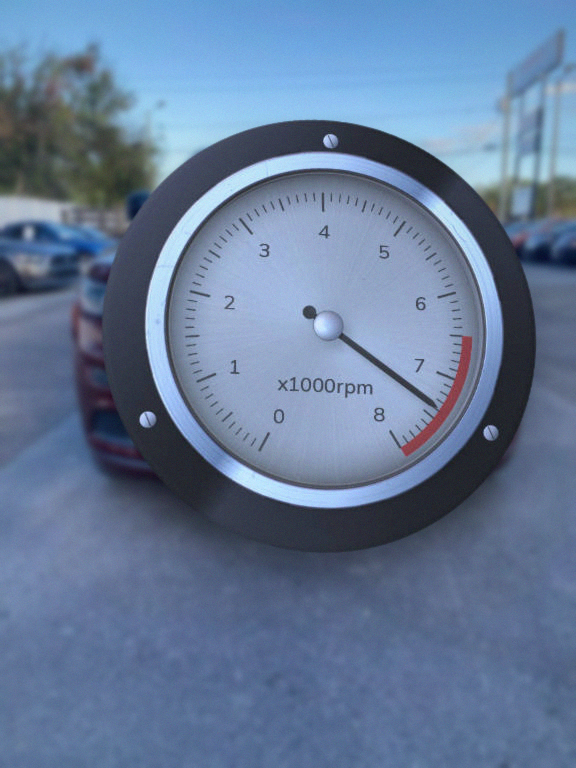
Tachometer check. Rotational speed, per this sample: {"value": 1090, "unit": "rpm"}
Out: {"value": 7400, "unit": "rpm"}
